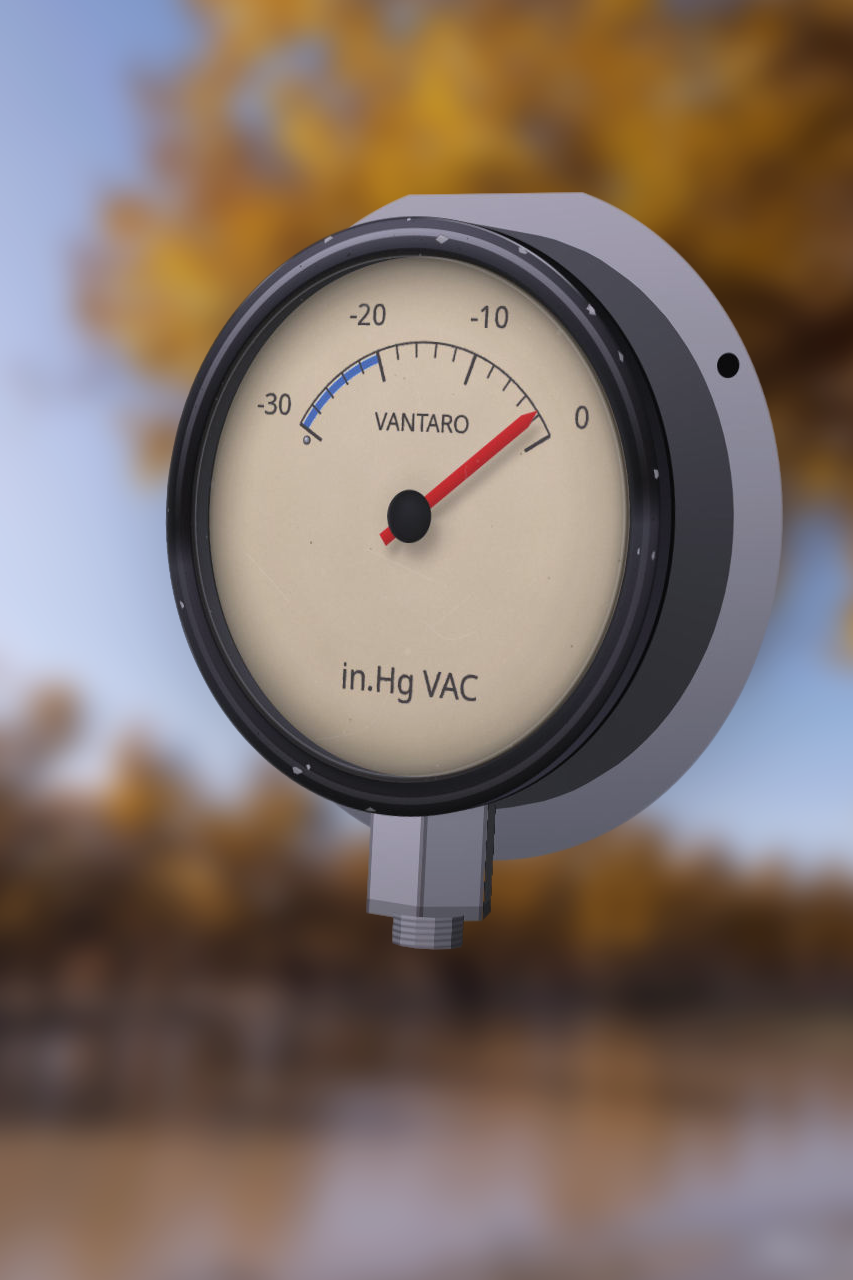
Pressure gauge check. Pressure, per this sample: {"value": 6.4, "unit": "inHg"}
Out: {"value": -2, "unit": "inHg"}
